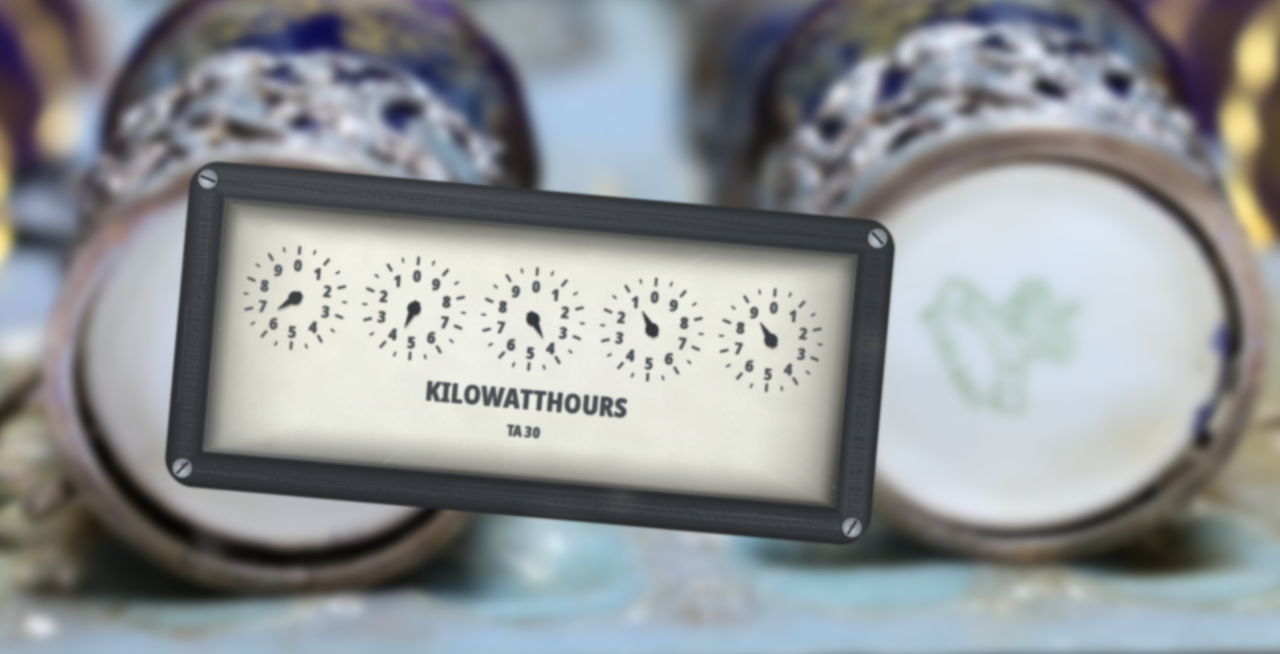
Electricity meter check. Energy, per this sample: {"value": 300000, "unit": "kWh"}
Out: {"value": 64409, "unit": "kWh"}
